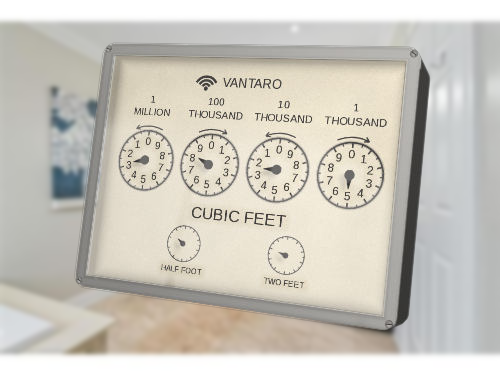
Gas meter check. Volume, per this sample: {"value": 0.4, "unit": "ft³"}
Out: {"value": 282500, "unit": "ft³"}
